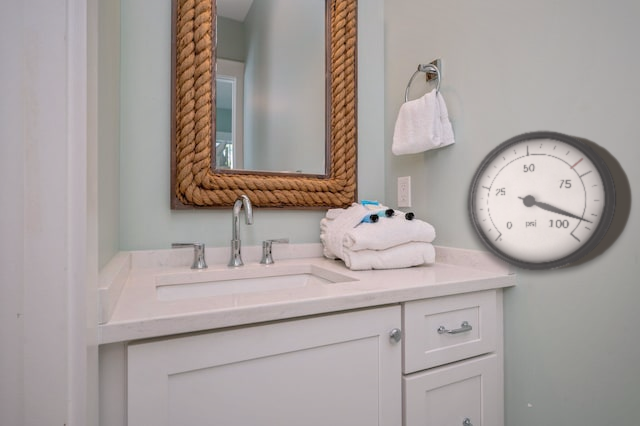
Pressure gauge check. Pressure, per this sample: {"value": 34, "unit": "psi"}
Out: {"value": 92.5, "unit": "psi"}
